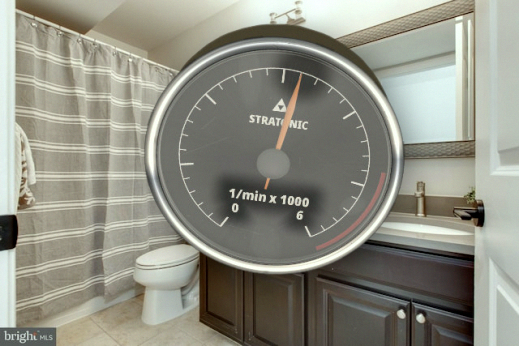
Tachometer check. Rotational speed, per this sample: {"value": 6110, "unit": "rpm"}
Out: {"value": 3200, "unit": "rpm"}
